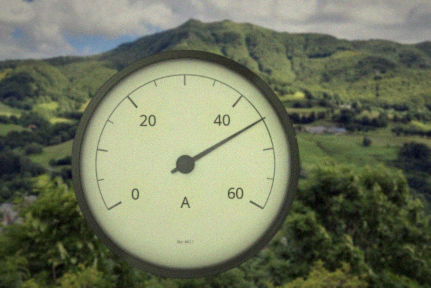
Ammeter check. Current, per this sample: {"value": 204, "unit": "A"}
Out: {"value": 45, "unit": "A"}
